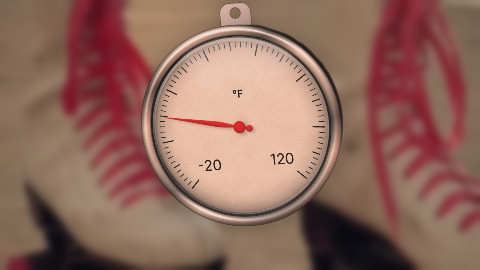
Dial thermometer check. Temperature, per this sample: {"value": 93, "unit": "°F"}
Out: {"value": 10, "unit": "°F"}
